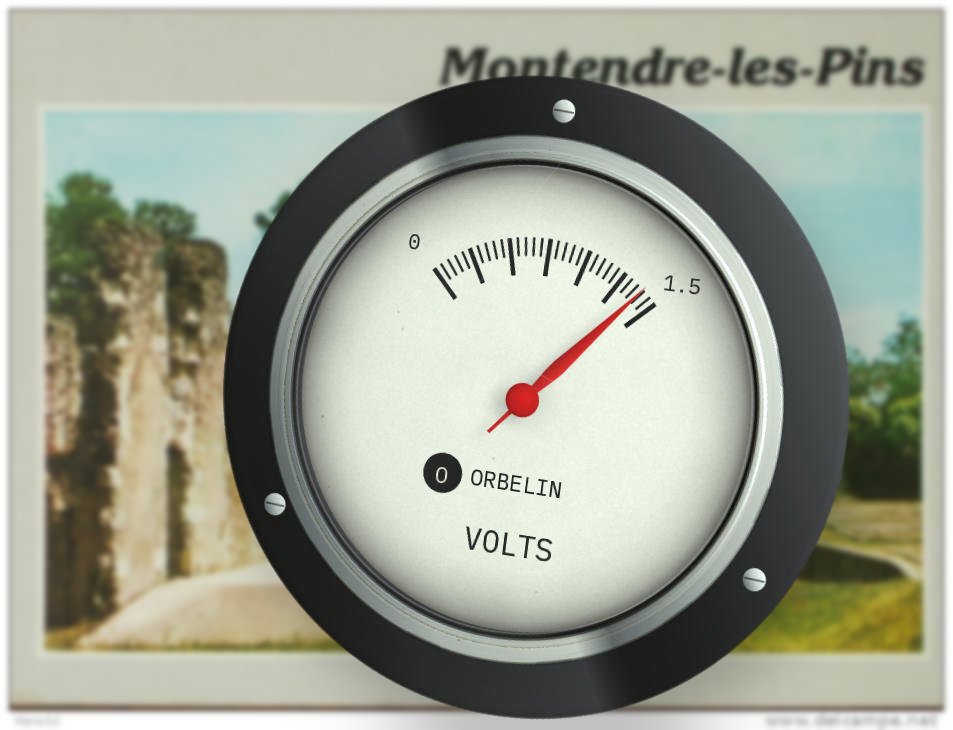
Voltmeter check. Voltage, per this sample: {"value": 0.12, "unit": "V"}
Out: {"value": 1.4, "unit": "V"}
